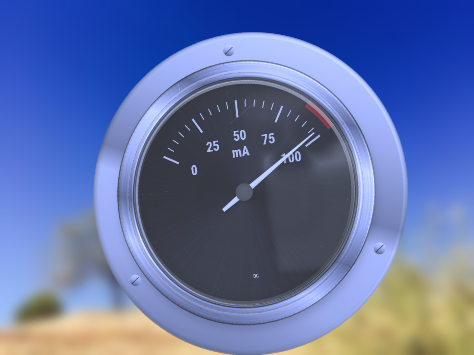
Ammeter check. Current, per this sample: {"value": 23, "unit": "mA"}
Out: {"value": 97.5, "unit": "mA"}
